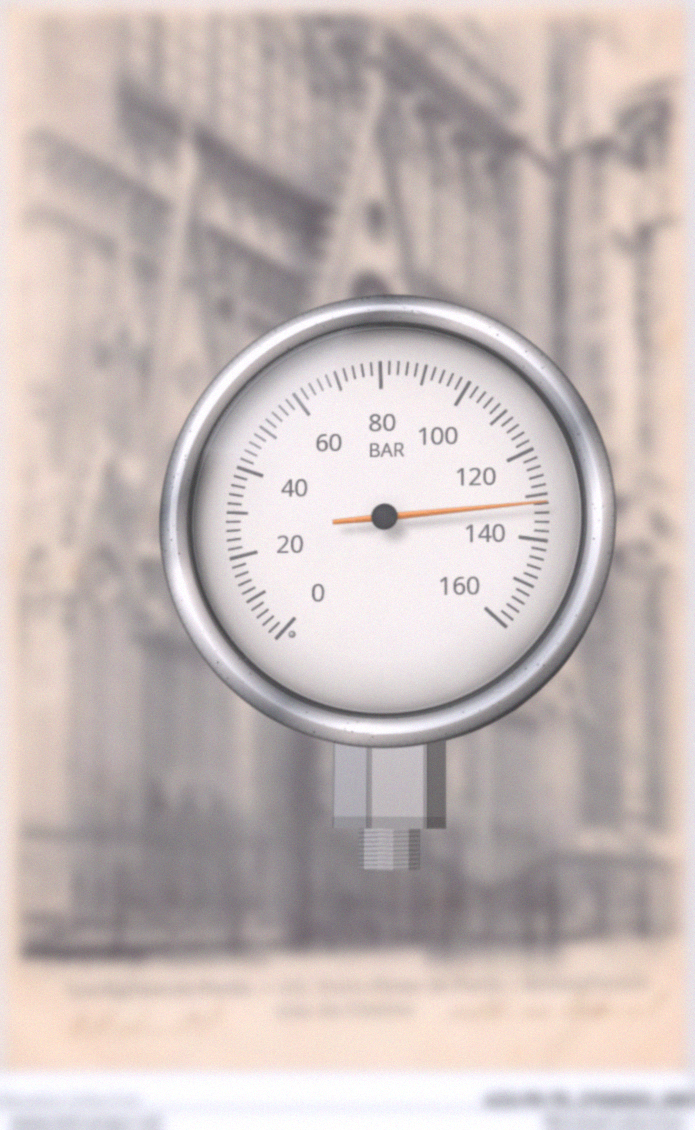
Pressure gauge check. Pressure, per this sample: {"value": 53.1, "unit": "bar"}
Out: {"value": 132, "unit": "bar"}
